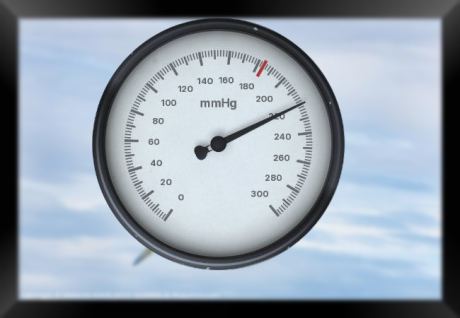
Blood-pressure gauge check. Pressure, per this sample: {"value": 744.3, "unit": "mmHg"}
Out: {"value": 220, "unit": "mmHg"}
